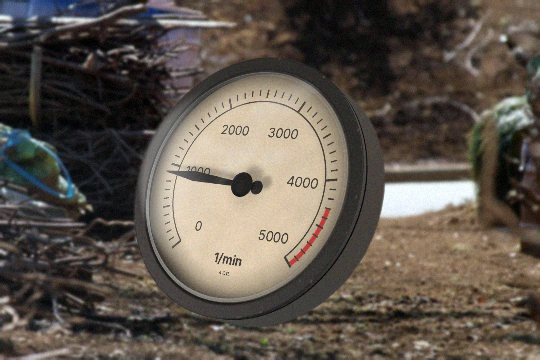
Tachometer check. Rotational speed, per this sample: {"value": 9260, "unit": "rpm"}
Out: {"value": 900, "unit": "rpm"}
